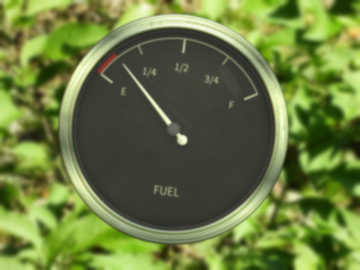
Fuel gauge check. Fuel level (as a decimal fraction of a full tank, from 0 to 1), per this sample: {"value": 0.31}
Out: {"value": 0.125}
